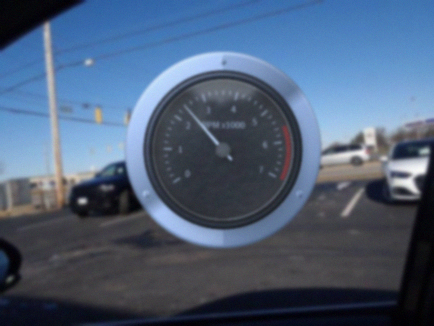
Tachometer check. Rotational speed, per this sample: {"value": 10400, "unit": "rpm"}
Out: {"value": 2400, "unit": "rpm"}
